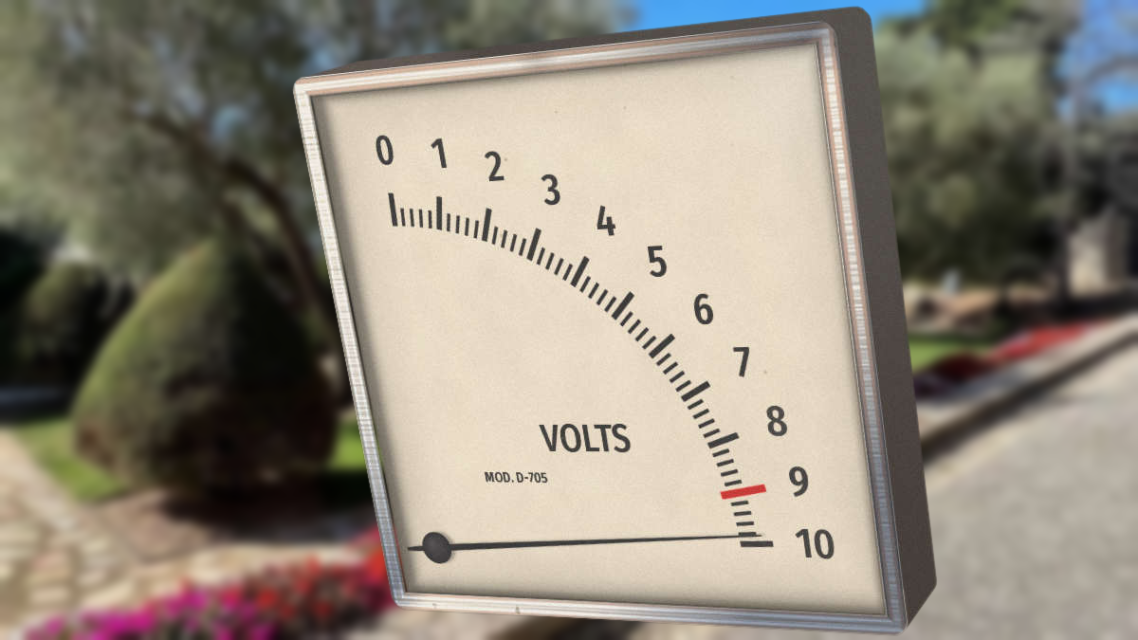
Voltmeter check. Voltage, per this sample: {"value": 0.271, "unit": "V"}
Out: {"value": 9.8, "unit": "V"}
